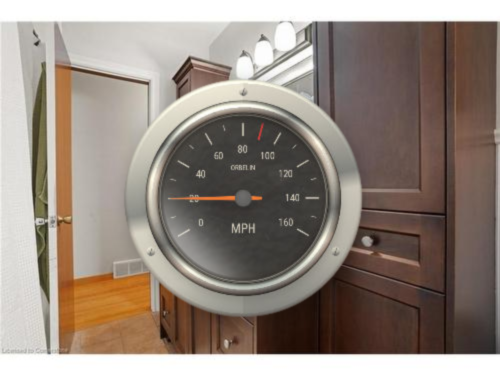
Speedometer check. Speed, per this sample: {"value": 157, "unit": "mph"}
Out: {"value": 20, "unit": "mph"}
